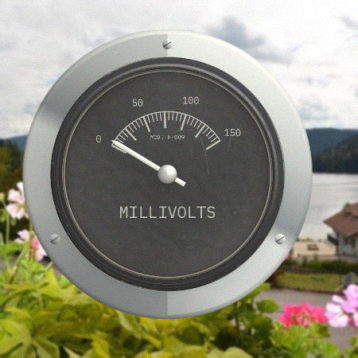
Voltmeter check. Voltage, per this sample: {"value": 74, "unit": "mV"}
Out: {"value": 5, "unit": "mV"}
